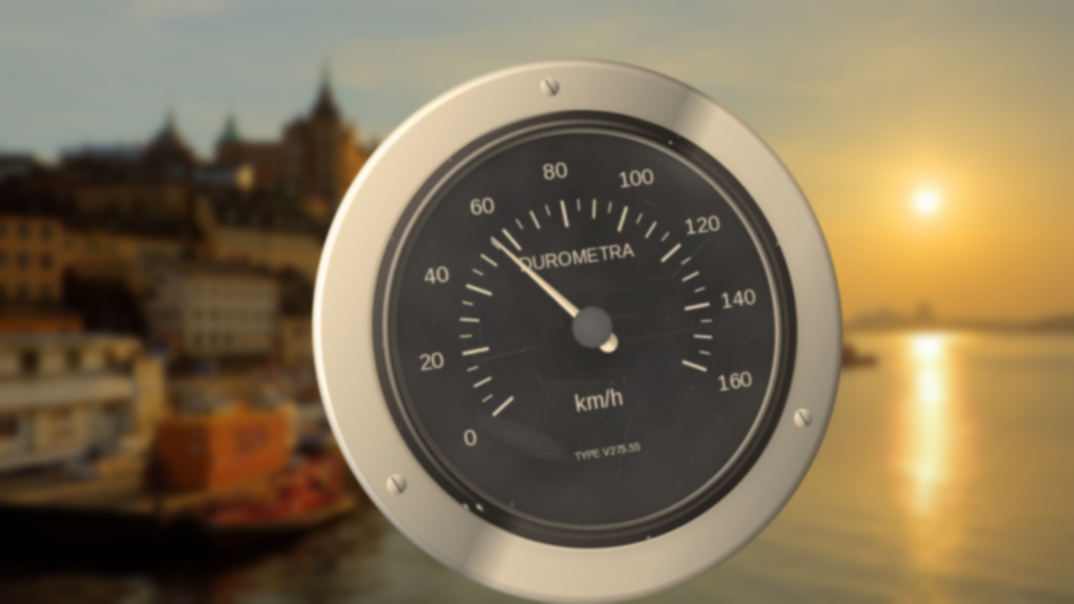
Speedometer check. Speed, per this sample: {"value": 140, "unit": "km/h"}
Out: {"value": 55, "unit": "km/h"}
